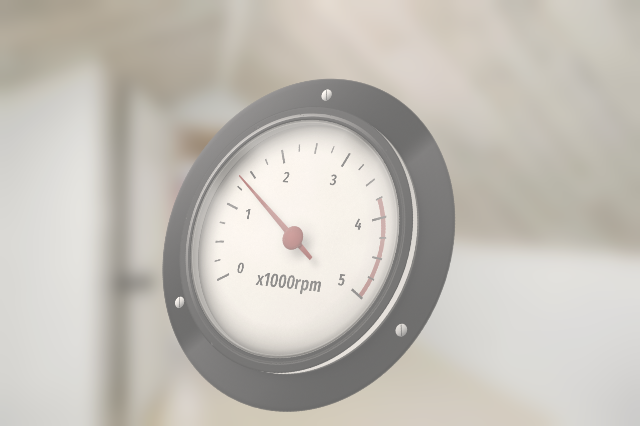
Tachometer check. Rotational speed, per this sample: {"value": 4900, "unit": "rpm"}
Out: {"value": 1375, "unit": "rpm"}
